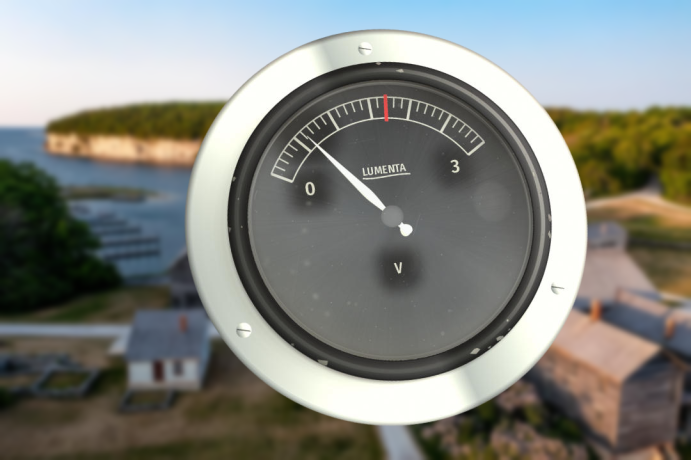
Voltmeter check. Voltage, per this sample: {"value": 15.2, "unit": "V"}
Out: {"value": 0.6, "unit": "V"}
